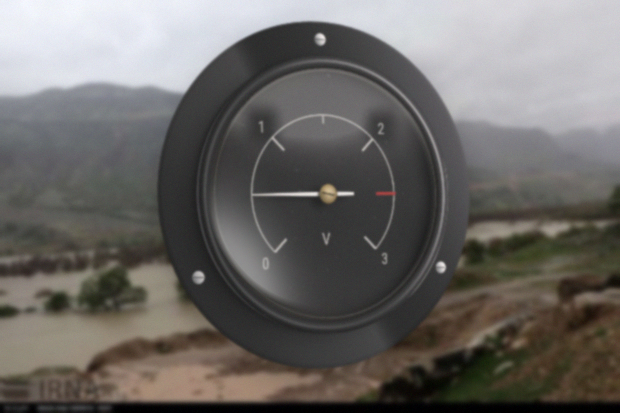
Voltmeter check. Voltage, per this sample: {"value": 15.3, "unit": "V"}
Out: {"value": 0.5, "unit": "V"}
